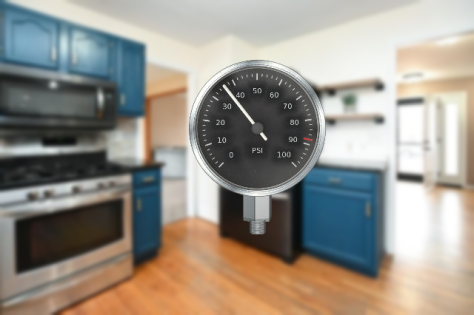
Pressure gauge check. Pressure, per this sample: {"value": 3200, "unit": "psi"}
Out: {"value": 36, "unit": "psi"}
